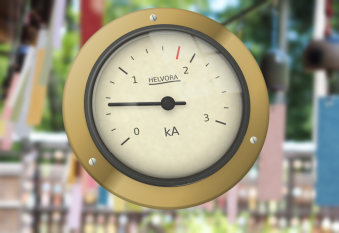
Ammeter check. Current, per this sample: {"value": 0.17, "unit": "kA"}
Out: {"value": 0.5, "unit": "kA"}
